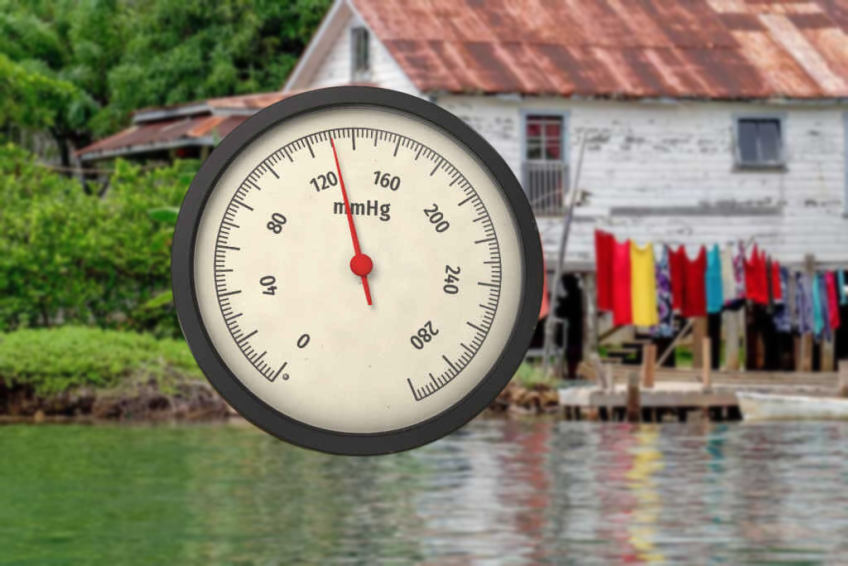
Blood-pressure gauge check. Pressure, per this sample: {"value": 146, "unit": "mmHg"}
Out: {"value": 130, "unit": "mmHg"}
